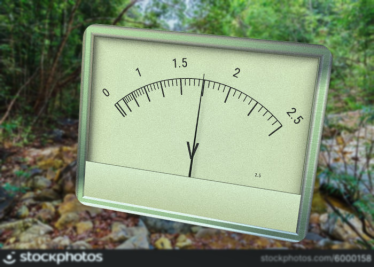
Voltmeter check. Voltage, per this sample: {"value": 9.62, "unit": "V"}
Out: {"value": 1.75, "unit": "V"}
